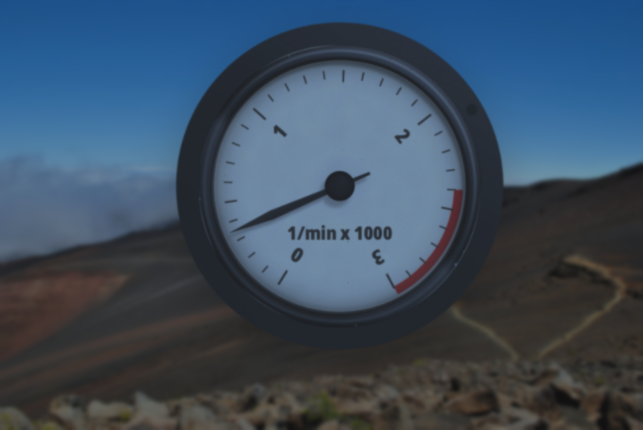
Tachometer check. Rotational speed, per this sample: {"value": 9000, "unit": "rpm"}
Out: {"value": 350, "unit": "rpm"}
